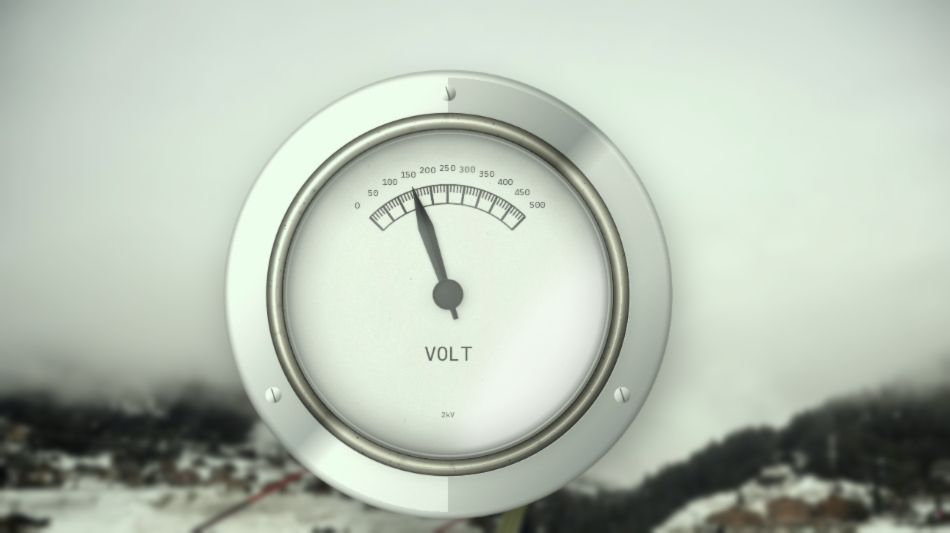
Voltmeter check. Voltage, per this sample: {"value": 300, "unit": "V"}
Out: {"value": 150, "unit": "V"}
